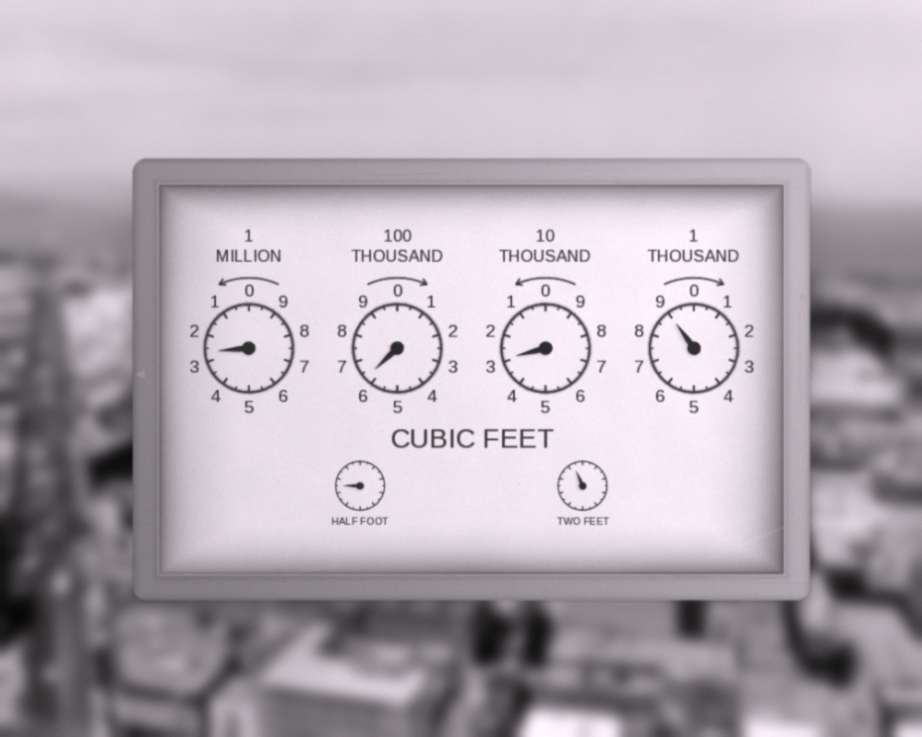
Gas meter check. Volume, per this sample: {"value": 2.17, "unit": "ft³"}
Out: {"value": 262900, "unit": "ft³"}
